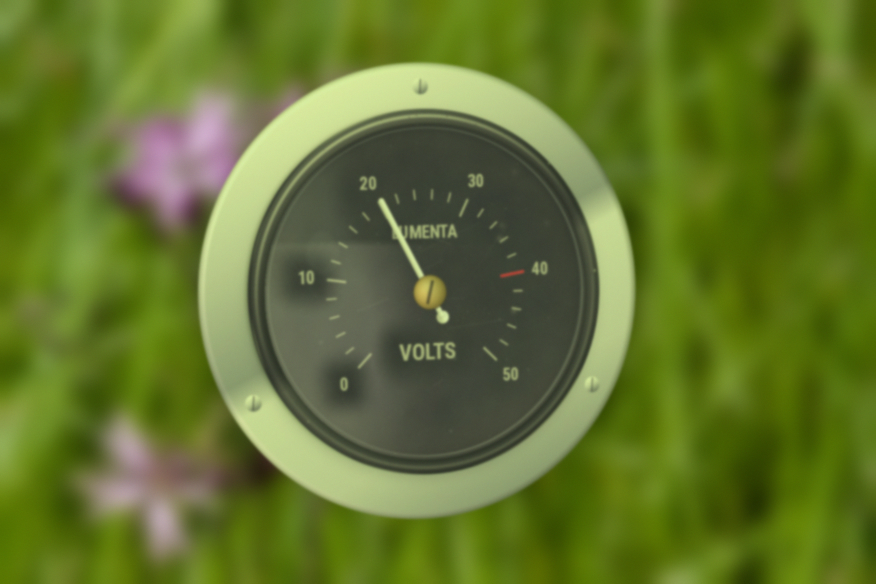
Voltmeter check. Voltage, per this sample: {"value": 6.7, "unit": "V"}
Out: {"value": 20, "unit": "V"}
